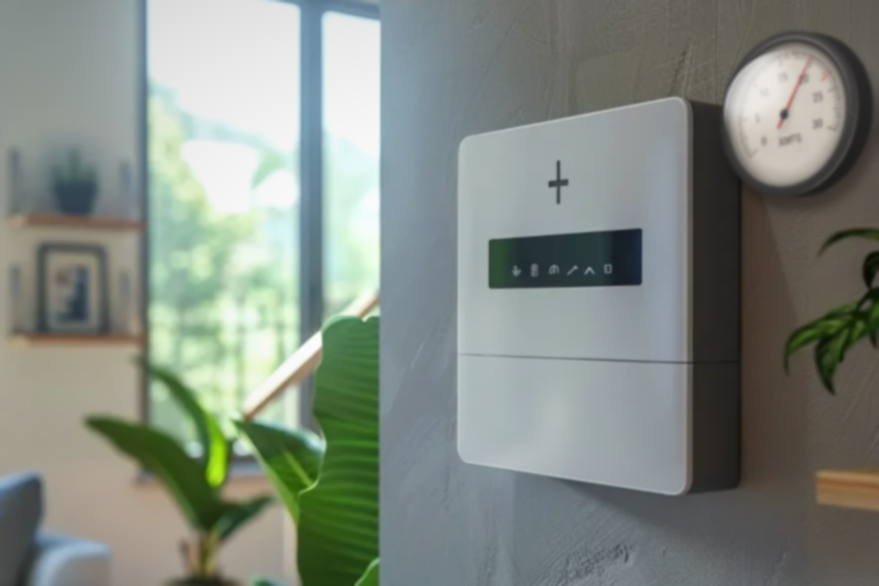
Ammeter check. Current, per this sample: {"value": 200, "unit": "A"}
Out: {"value": 20, "unit": "A"}
